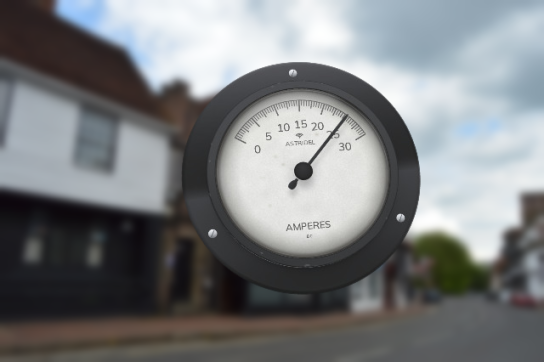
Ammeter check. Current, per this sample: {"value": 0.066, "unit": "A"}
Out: {"value": 25, "unit": "A"}
